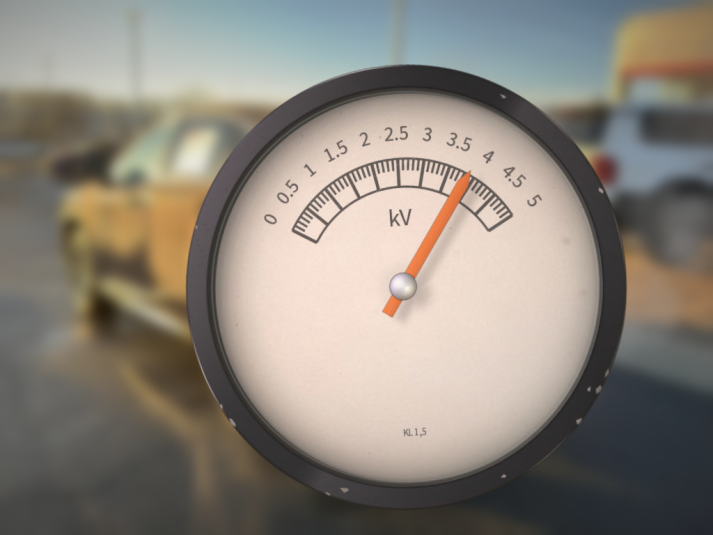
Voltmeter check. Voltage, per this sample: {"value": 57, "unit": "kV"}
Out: {"value": 3.9, "unit": "kV"}
